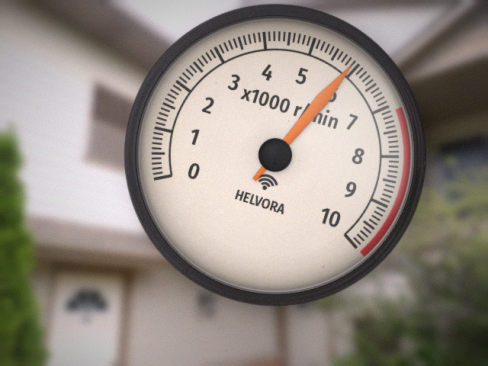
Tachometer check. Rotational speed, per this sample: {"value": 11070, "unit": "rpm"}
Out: {"value": 5900, "unit": "rpm"}
